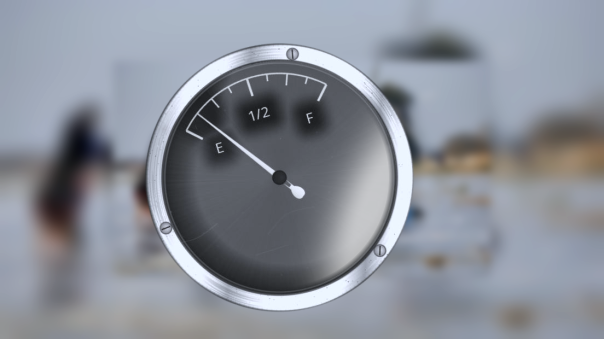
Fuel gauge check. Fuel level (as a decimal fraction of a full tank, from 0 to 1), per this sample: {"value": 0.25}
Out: {"value": 0.125}
